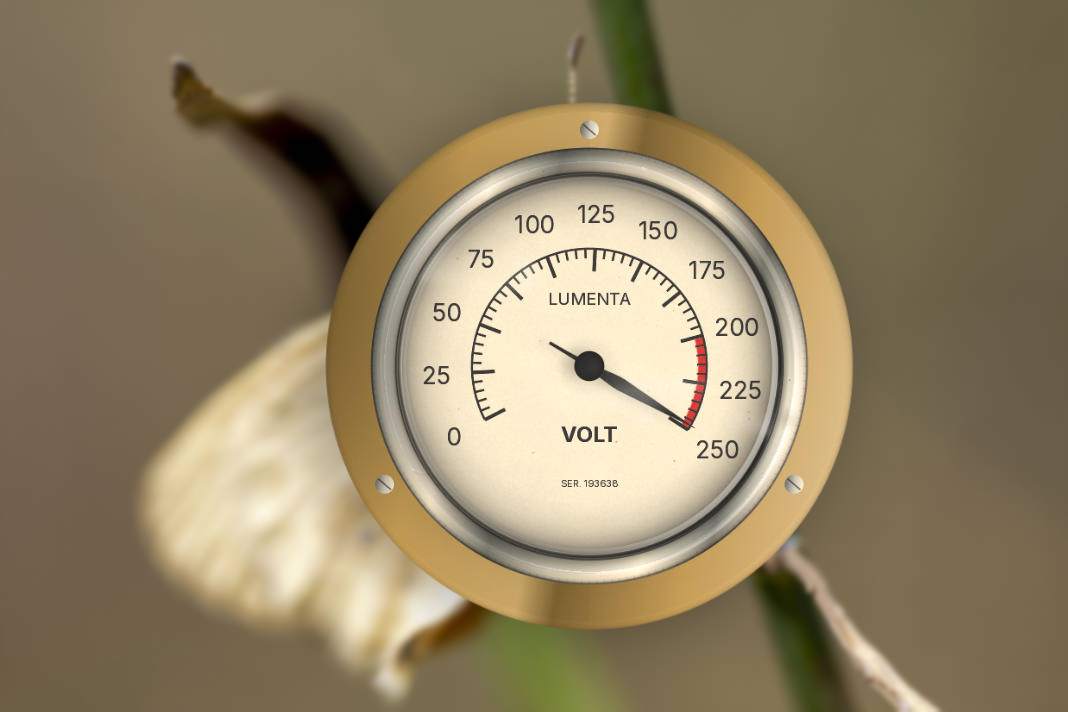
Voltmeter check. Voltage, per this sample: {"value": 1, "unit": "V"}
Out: {"value": 247.5, "unit": "V"}
